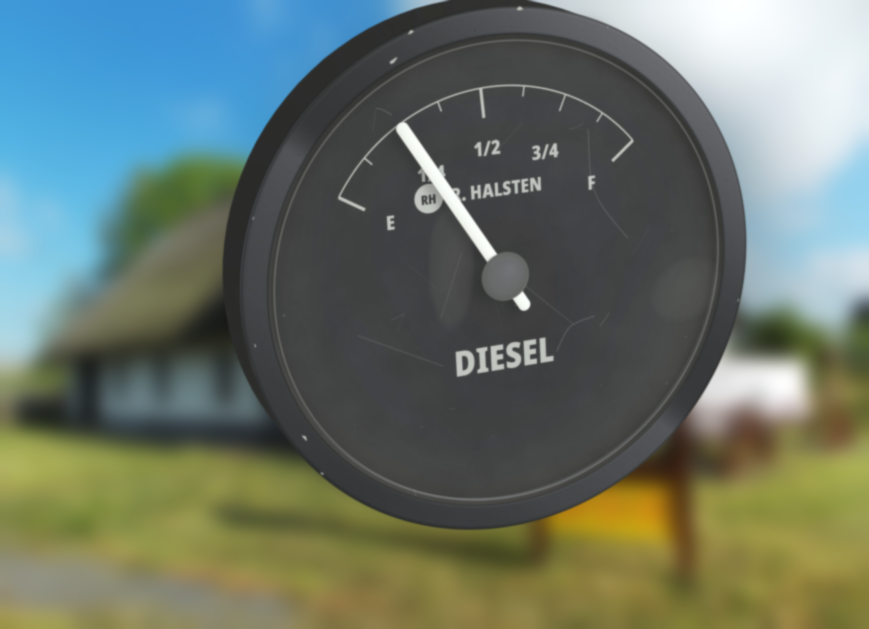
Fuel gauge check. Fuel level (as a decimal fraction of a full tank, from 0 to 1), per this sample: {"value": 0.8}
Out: {"value": 0.25}
